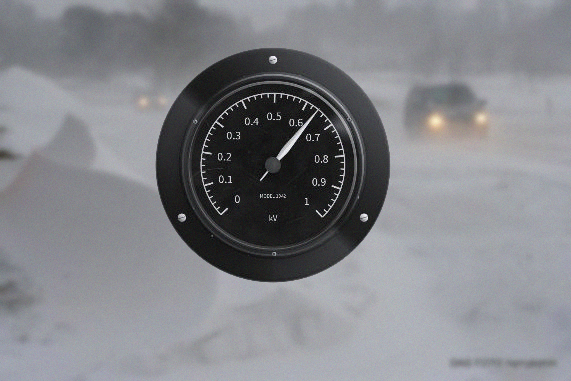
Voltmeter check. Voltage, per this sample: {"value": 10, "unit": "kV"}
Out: {"value": 0.64, "unit": "kV"}
